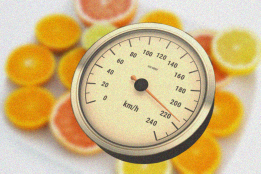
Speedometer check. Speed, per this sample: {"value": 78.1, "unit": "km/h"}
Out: {"value": 215, "unit": "km/h"}
